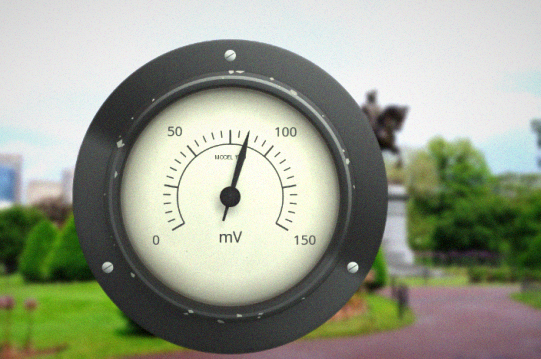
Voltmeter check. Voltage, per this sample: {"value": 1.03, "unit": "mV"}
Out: {"value": 85, "unit": "mV"}
